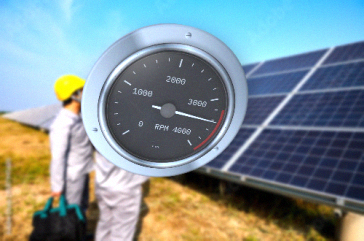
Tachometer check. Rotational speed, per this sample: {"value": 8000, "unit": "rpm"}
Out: {"value": 3400, "unit": "rpm"}
